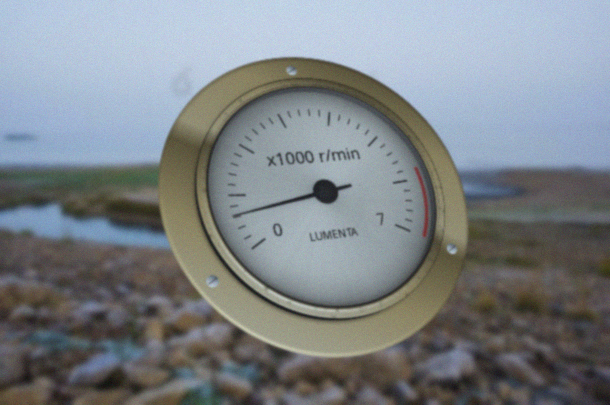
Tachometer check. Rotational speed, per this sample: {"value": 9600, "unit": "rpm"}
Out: {"value": 600, "unit": "rpm"}
